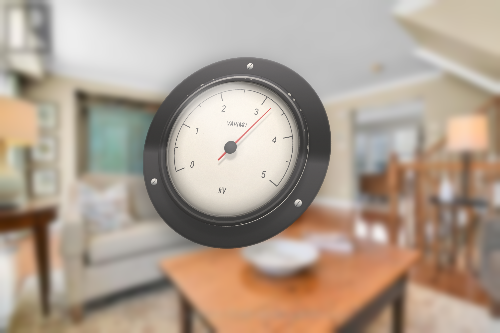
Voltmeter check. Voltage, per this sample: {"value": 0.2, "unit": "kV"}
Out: {"value": 3.25, "unit": "kV"}
